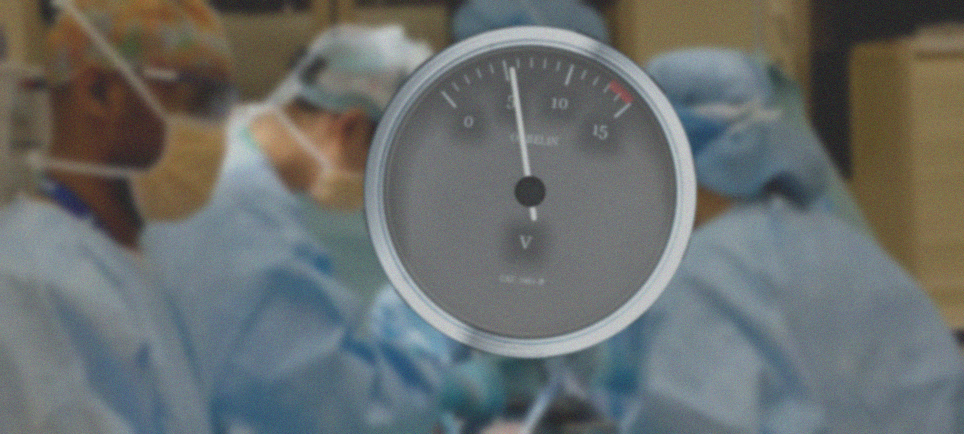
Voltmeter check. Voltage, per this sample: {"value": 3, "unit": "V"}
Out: {"value": 5.5, "unit": "V"}
